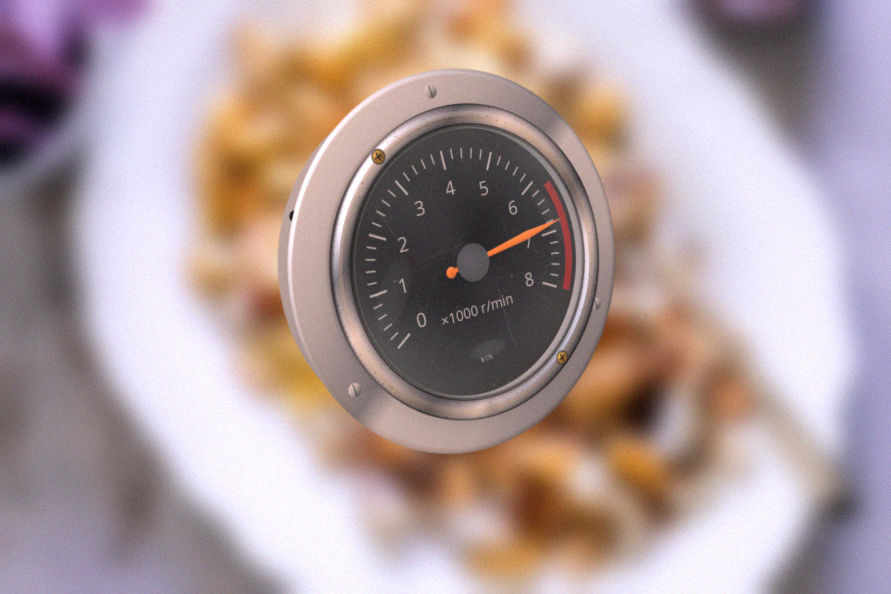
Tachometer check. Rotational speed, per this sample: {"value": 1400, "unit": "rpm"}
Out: {"value": 6800, "unit": "rpm"}
